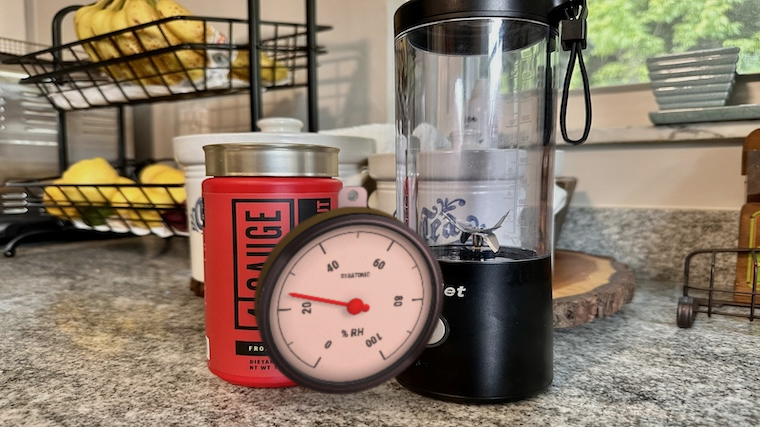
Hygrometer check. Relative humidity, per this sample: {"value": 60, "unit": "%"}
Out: {"value": 25, "unit": "%"}
